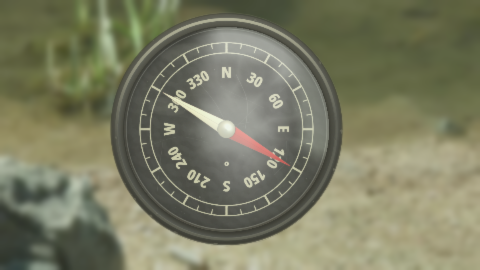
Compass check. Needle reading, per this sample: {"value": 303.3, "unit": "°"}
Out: {"value": 120, "unit": "°"}
